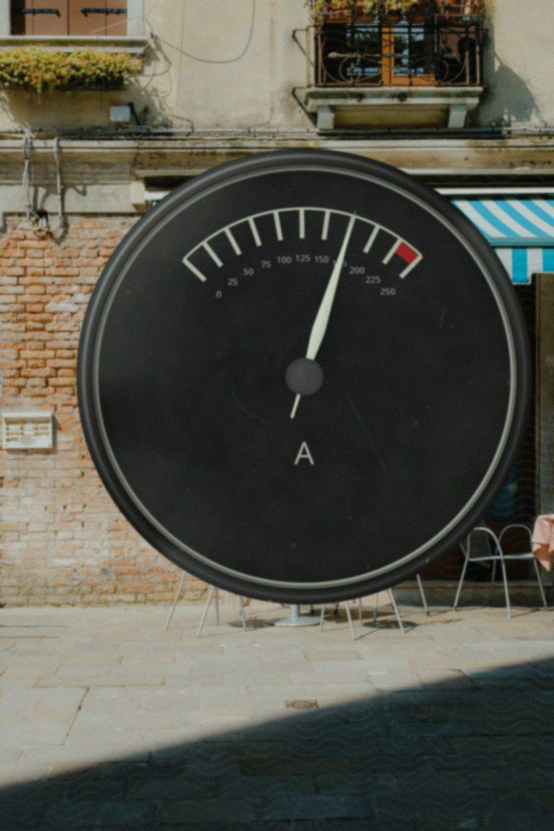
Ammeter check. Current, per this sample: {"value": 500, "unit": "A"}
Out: {"value": 175, "unit": "A"}
